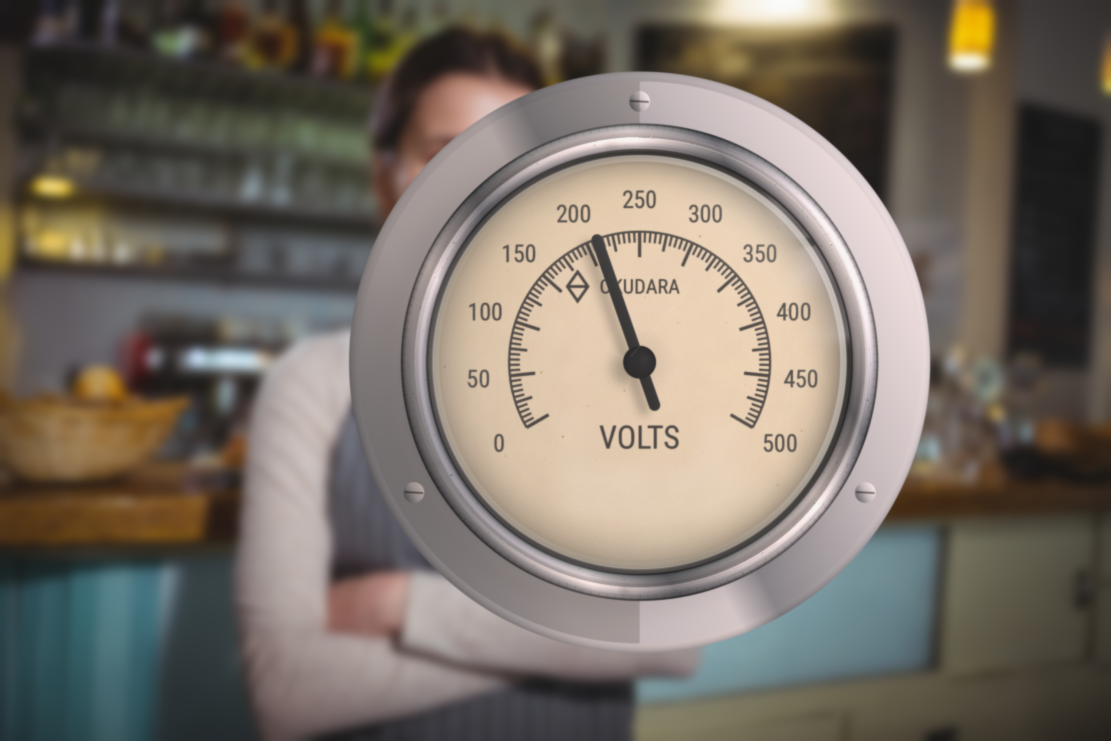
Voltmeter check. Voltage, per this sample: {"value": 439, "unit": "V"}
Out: {"value": 210, "unit": "V"}
